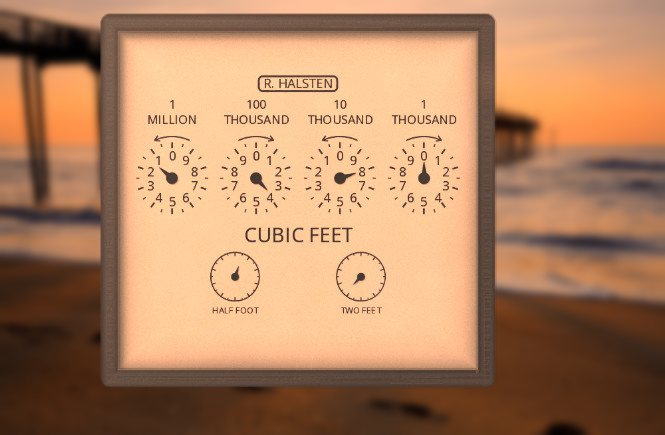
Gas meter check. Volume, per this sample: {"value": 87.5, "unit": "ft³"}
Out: {"value": 138000, "unit": "ft³"}
